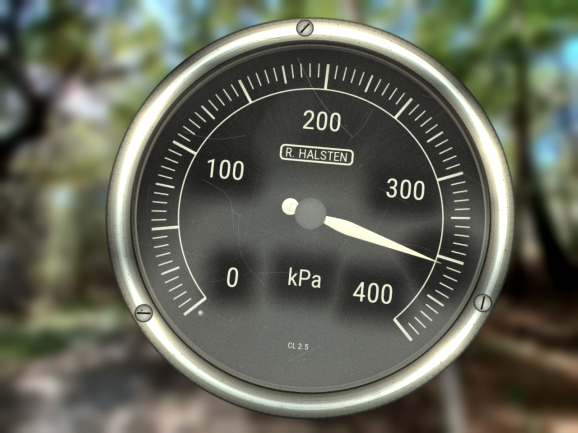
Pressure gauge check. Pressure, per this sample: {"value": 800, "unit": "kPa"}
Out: {"value": 355, "unit": "kPa"}
